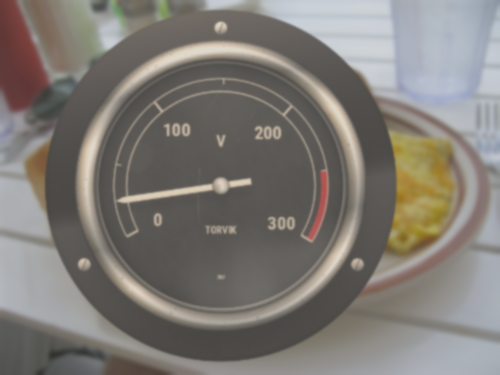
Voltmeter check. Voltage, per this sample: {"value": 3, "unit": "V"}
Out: {"value": 25, "unit": "V"}
